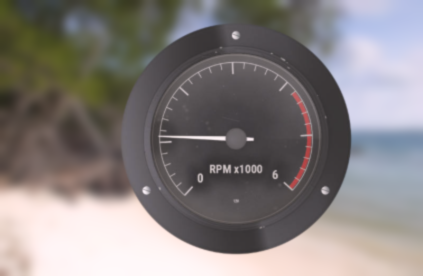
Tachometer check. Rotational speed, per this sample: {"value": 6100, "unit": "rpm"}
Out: {"value": 1100, "unit": "rpm"}
